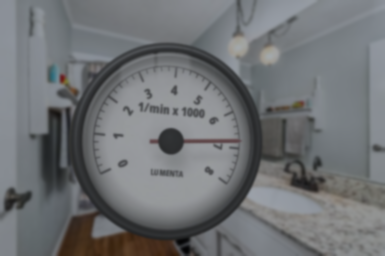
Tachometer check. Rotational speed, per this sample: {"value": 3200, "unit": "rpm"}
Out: {"value": 6800, "unit": "rpm"}
